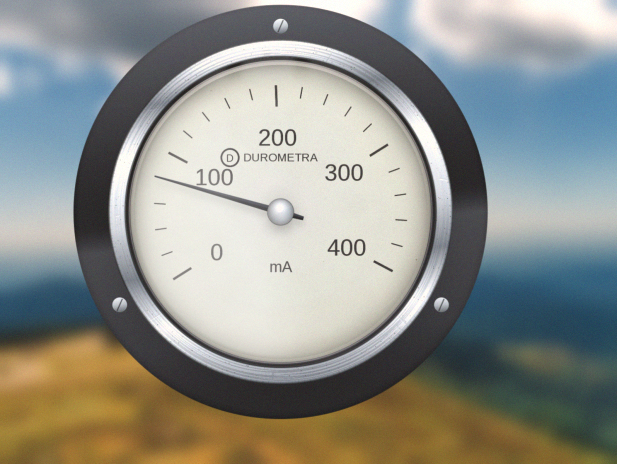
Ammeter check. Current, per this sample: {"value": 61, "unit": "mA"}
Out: {"value": 80, "unit": "mA"}
